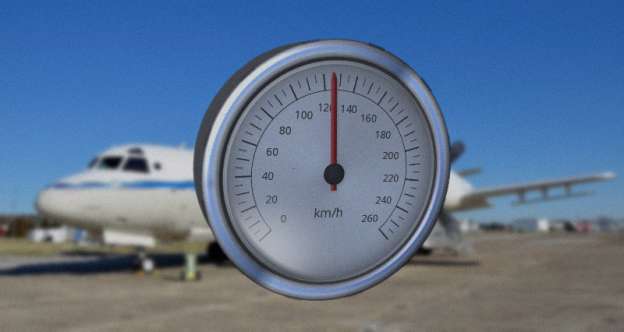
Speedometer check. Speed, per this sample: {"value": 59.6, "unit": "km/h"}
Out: {"value": 125, "unit": "km/h"}
